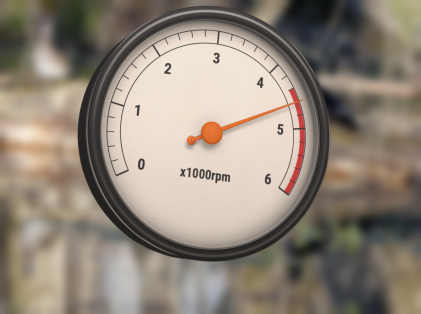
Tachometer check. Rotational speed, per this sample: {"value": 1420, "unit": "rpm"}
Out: {"value": 4600, "unit": "rpm"}
